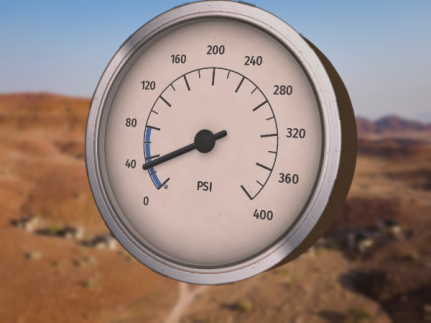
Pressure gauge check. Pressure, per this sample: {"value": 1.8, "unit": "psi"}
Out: {"value": 30, "unit": "psi"}
